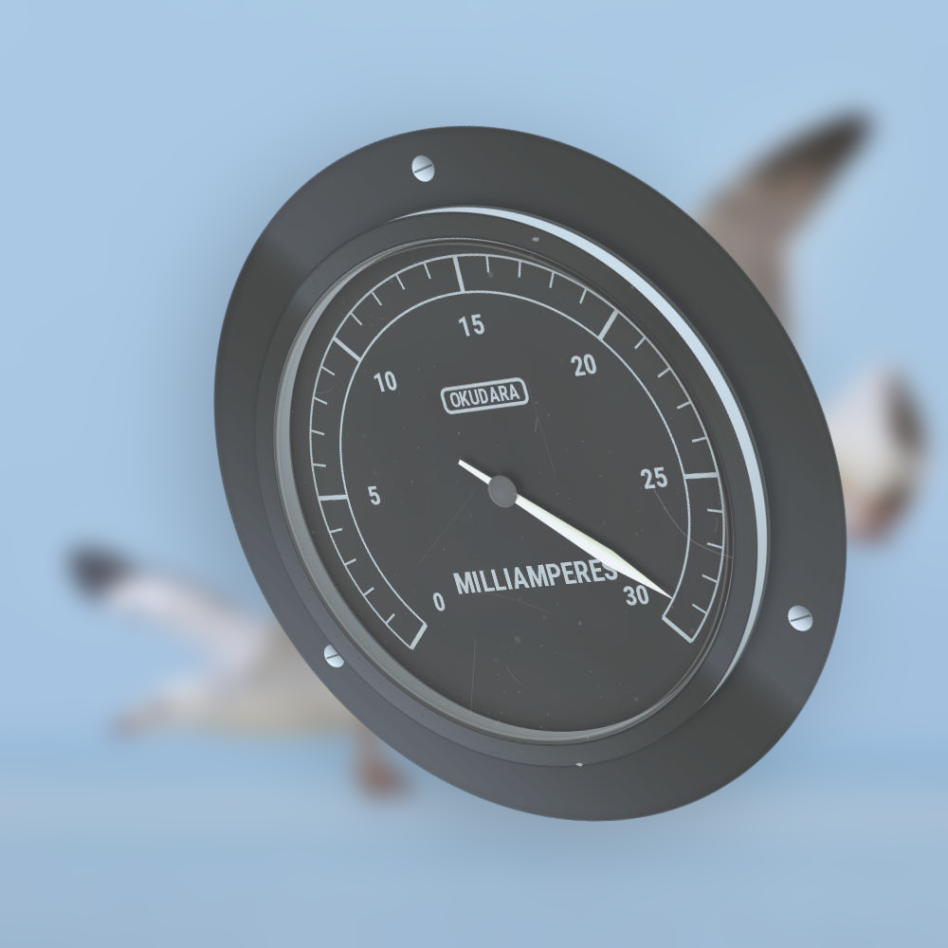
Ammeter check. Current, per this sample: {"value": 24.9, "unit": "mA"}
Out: {"value": 29, "unit": "mA"}
